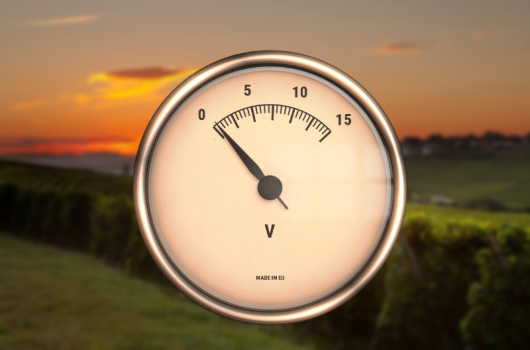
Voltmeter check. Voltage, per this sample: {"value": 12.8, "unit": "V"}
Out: {"value": 0.5, "unit": "V"}
